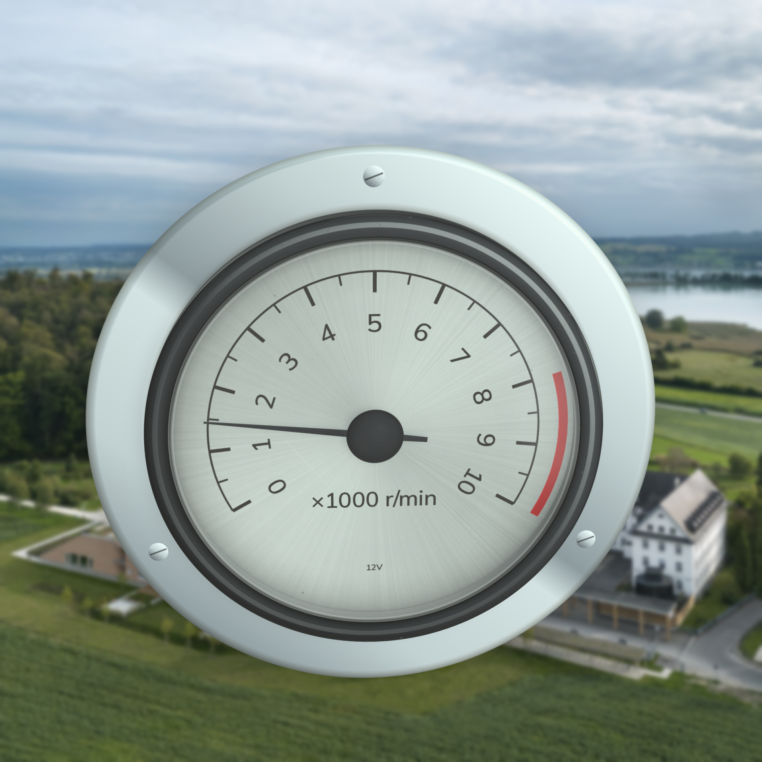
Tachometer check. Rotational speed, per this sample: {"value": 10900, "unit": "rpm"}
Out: {"value": 1500, "unit": "rpm"}
